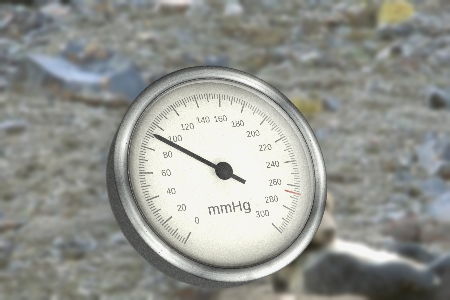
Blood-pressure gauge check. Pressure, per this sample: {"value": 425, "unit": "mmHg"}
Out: {"value": 90, "unit": "mmHg"}
